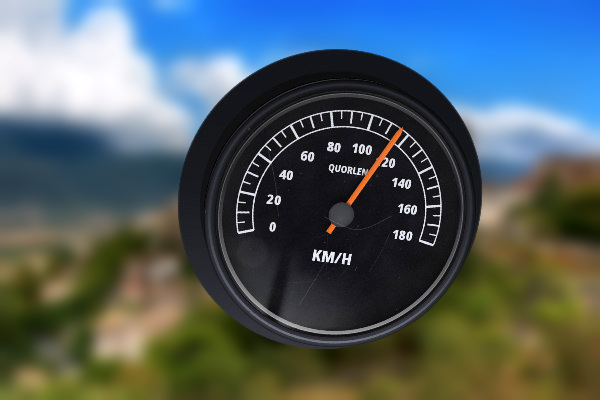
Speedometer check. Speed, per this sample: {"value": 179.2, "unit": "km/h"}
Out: {"value": 115, "unit": "km/h"}
